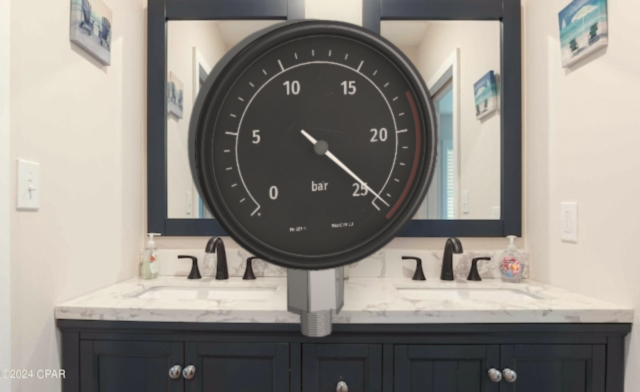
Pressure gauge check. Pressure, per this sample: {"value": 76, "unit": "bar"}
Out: {"value": 24.5, "unit": "bar"}
